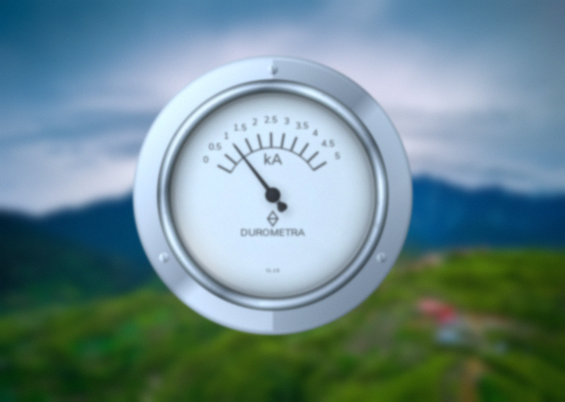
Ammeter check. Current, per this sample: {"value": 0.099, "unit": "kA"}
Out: {"value": 1, "unit": "kA"}
